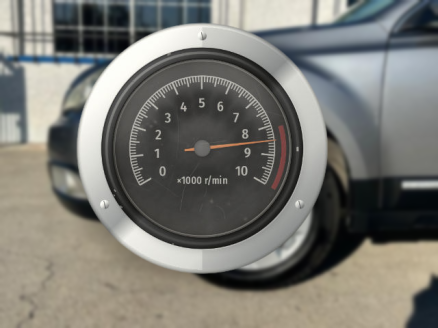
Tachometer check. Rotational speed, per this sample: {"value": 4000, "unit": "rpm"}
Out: {"value": 8500, "unit": "rpm"}
